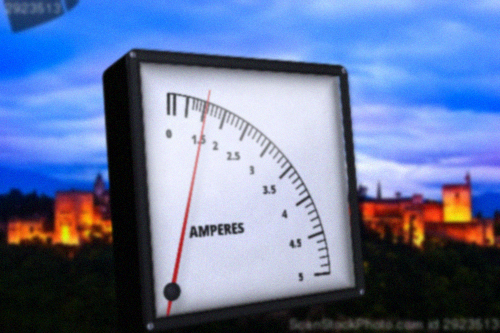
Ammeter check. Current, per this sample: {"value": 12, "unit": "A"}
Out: {"value": 1.5, "unit": "A"}
